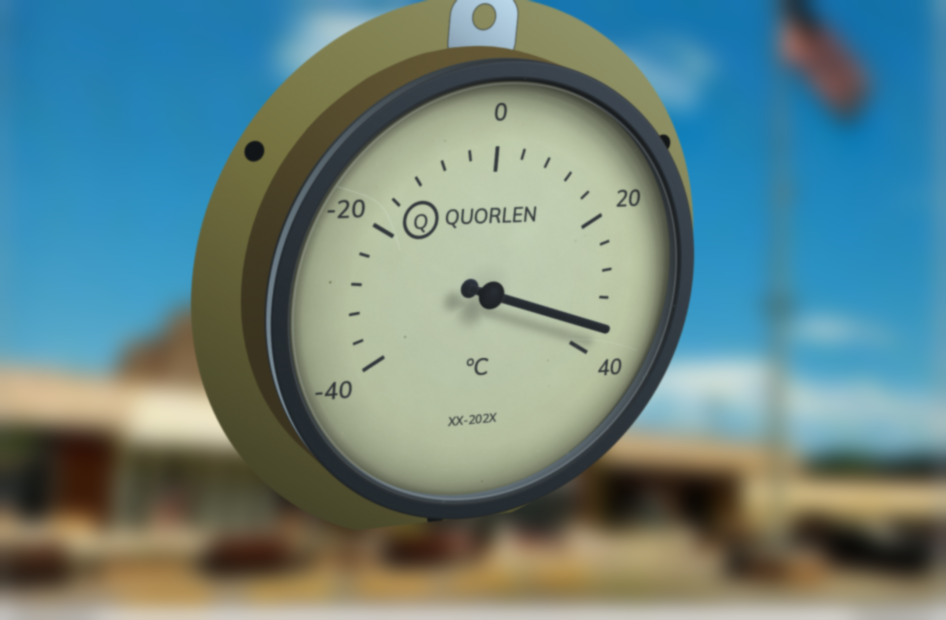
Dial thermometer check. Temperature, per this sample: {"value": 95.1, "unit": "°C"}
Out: {"value": 36, "unit": "°C"}
